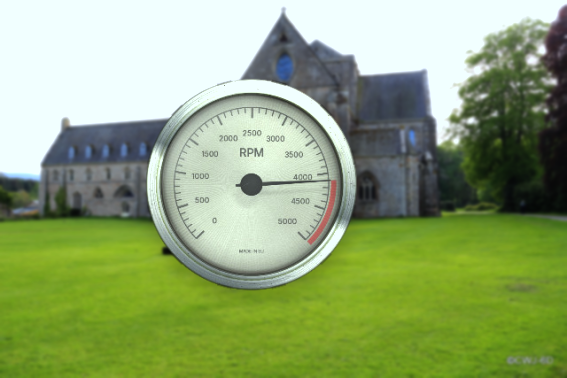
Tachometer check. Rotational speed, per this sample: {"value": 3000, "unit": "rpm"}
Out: {"value": 4100, "unit": "rpm"}
